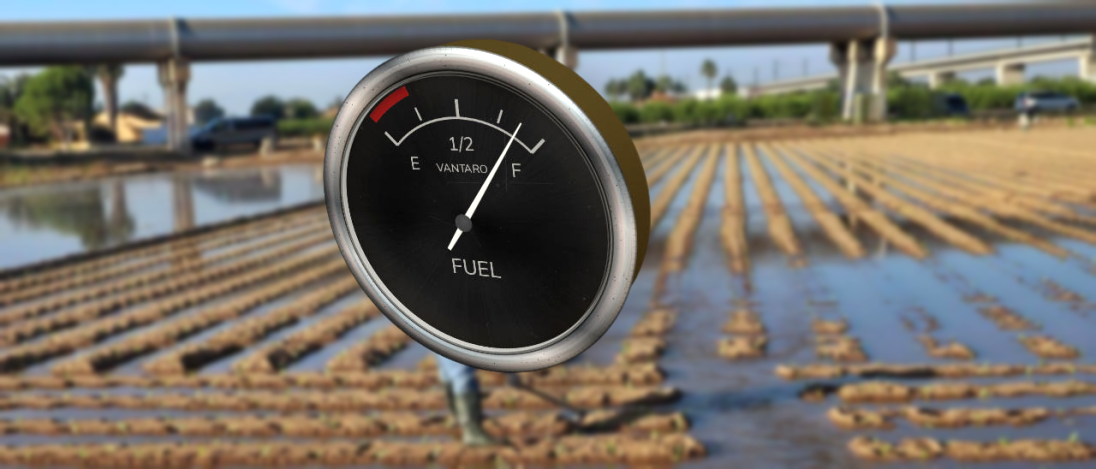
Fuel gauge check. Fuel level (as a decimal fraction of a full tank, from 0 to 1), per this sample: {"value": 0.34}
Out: {"value": 0.875}
